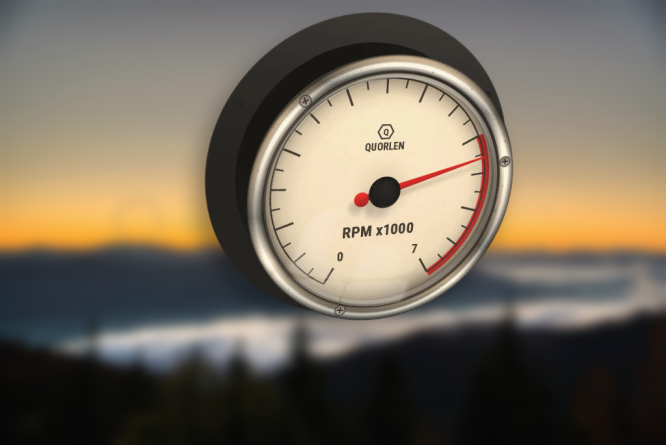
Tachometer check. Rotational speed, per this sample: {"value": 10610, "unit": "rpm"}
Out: {"value": 5250, "unit": "rpm"}
